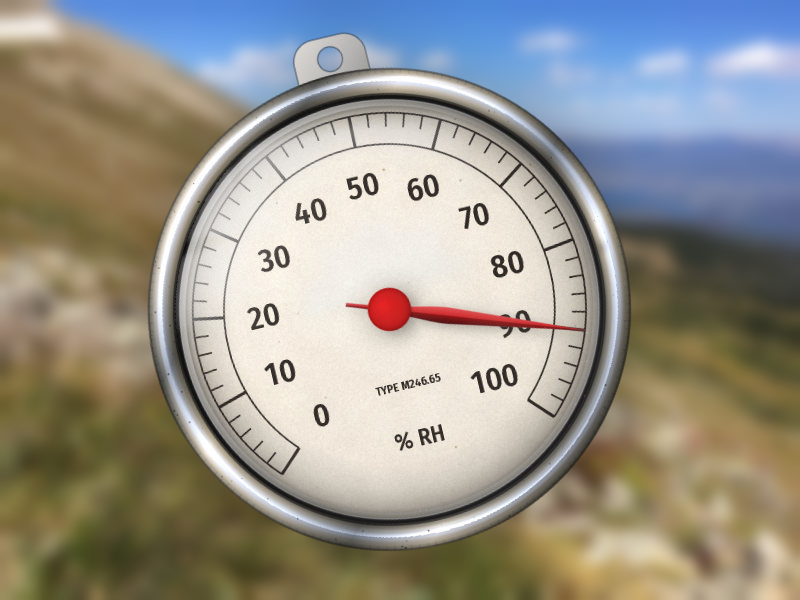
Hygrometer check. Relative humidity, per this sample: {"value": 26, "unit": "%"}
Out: {"value": 90, "unit": "%"}
